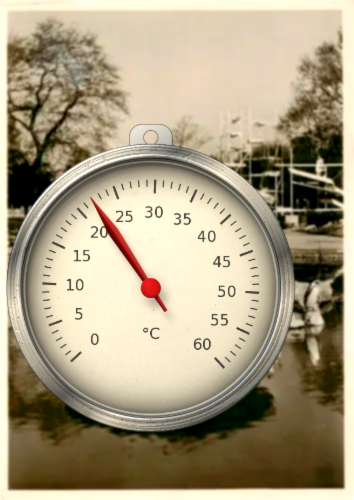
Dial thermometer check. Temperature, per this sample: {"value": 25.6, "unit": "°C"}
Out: {"value": 22, "unit": "°C"}
